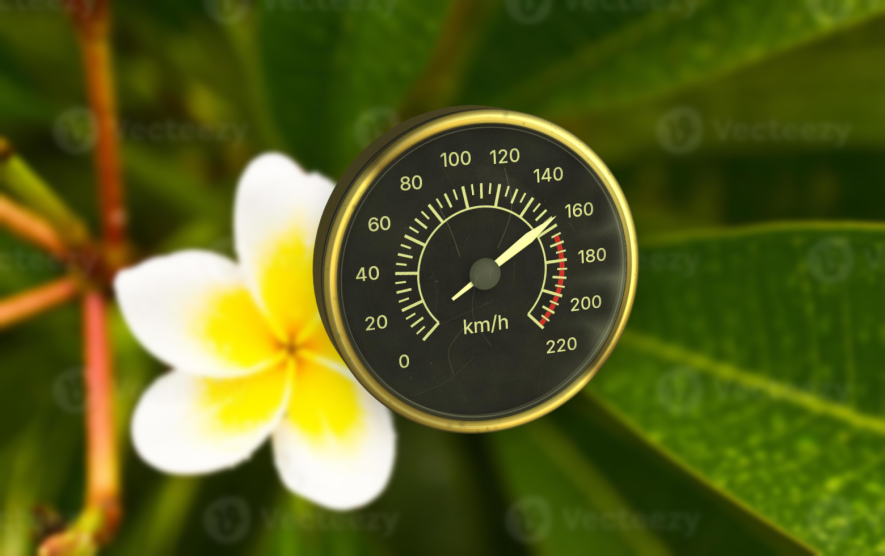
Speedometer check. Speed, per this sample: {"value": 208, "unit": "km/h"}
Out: {"value": 155, "unit": "km/h"}
